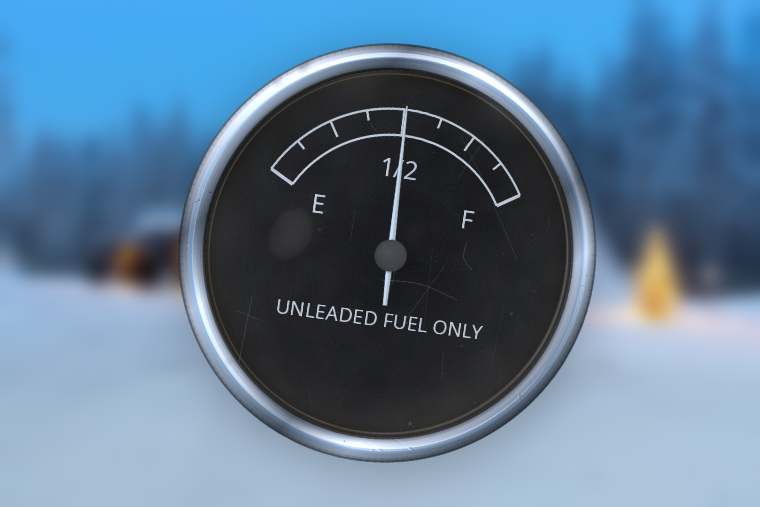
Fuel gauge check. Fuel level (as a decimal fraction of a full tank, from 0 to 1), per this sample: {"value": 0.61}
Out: {"value": 0.5}
